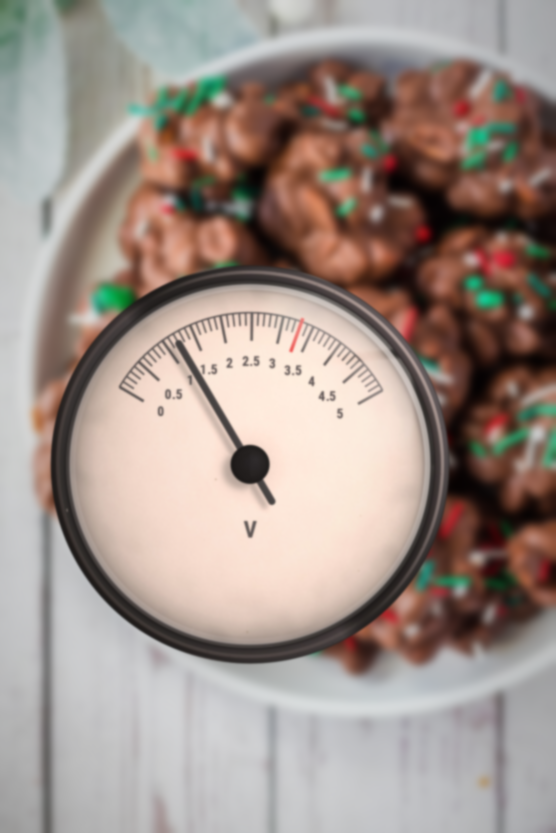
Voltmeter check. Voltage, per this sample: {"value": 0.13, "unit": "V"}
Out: {"value": 1.2, "unit": "V"}
